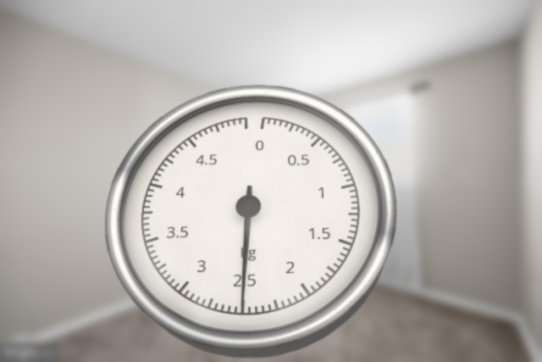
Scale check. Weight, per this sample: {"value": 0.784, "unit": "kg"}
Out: {"value": 2.5, "unit": "kg"}
